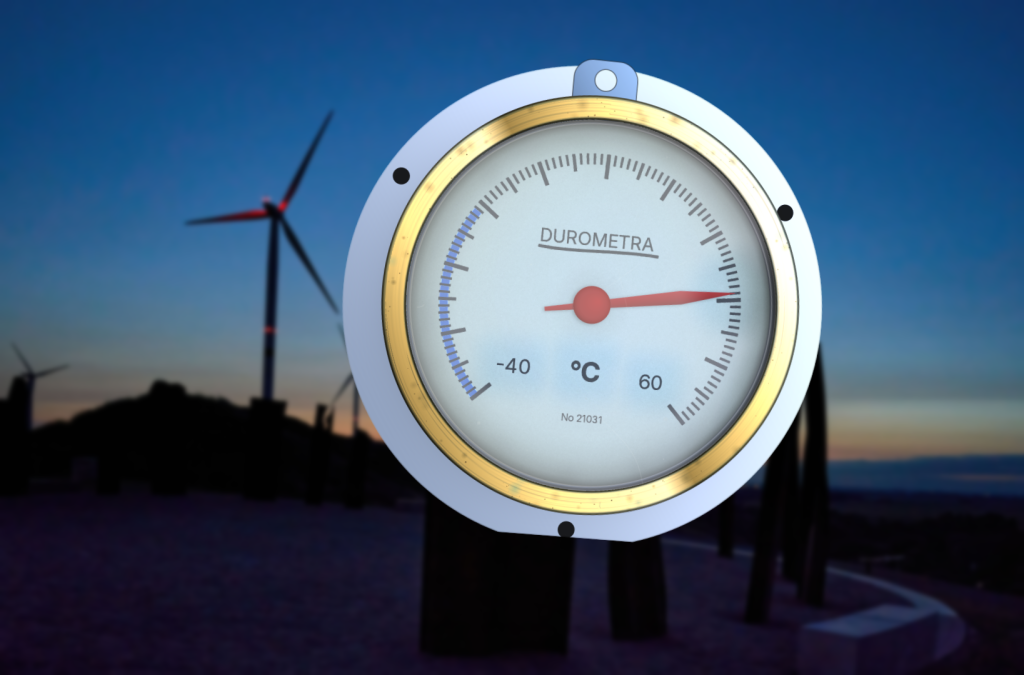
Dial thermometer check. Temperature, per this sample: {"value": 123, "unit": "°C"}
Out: {"value": 39, "unit": "°C"}
